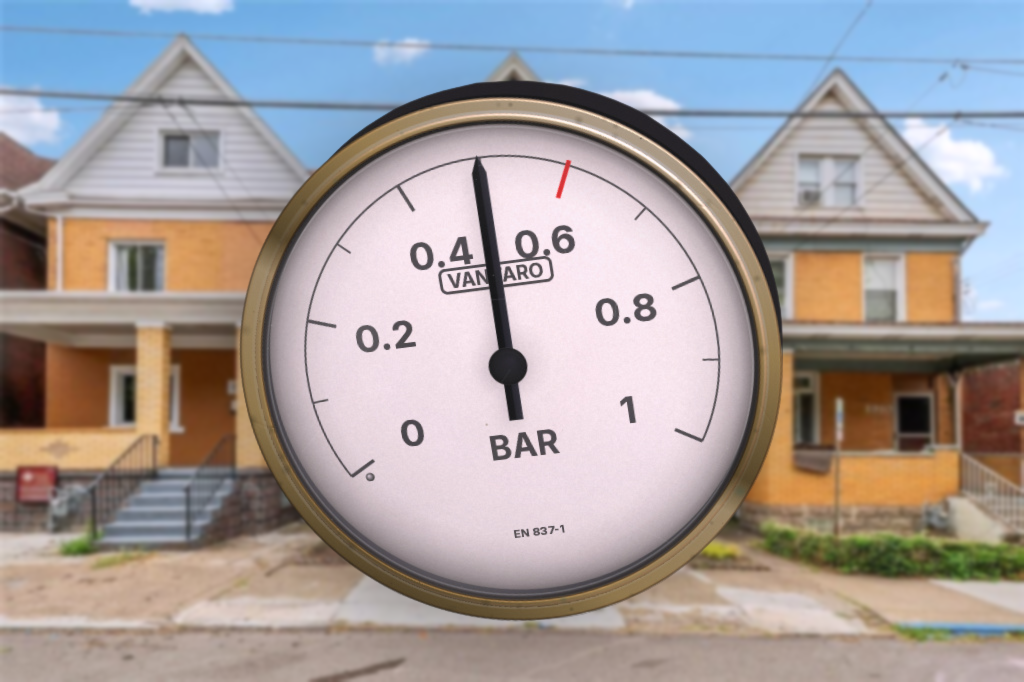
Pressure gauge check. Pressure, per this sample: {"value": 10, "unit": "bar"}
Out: {"value": 0.5, "unit": "bar"}
